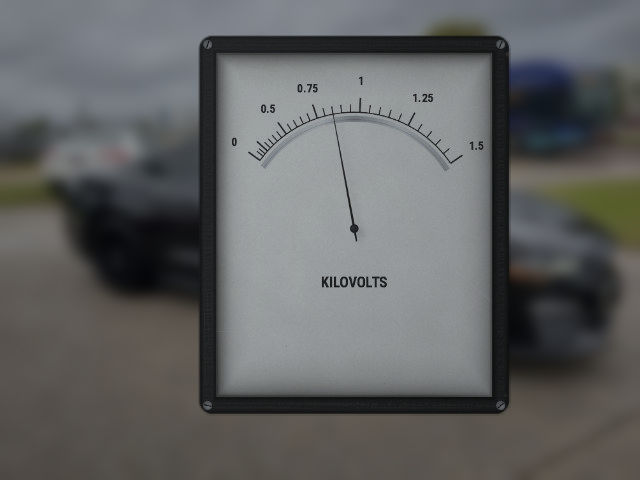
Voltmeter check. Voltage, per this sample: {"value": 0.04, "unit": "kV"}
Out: {"value": 0.85, "unit": "kV"}
